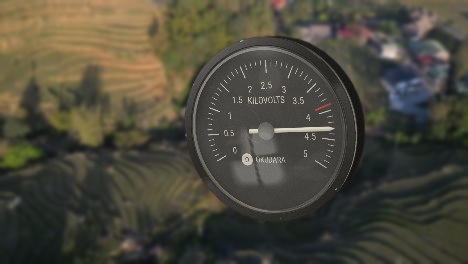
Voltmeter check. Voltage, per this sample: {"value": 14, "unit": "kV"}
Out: {"value": 4.3, "unit": "kV"}
